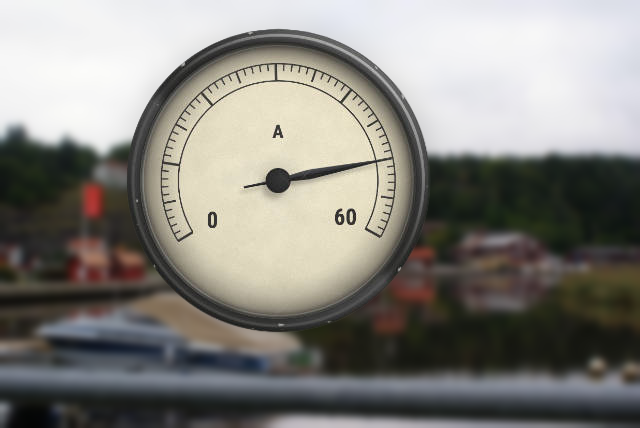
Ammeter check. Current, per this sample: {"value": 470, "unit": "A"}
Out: {"value": 50, "unit": "A"}
